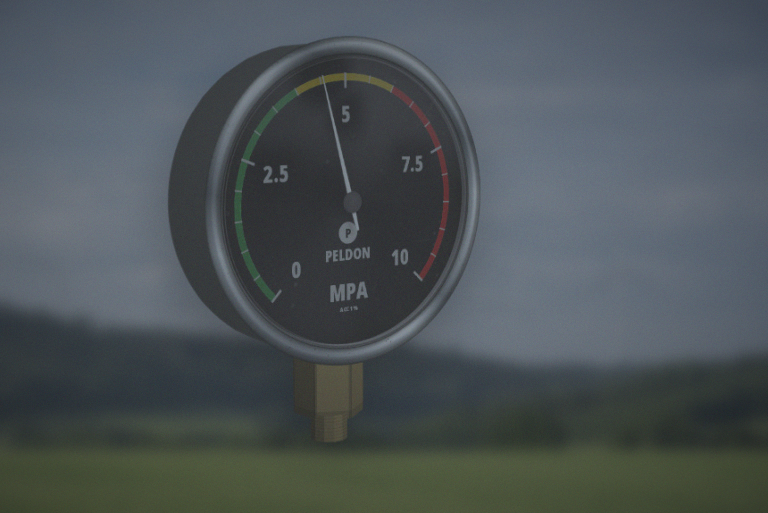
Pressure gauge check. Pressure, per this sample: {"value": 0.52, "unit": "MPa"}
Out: {"value": 4.5, "unit": "MPa"}
